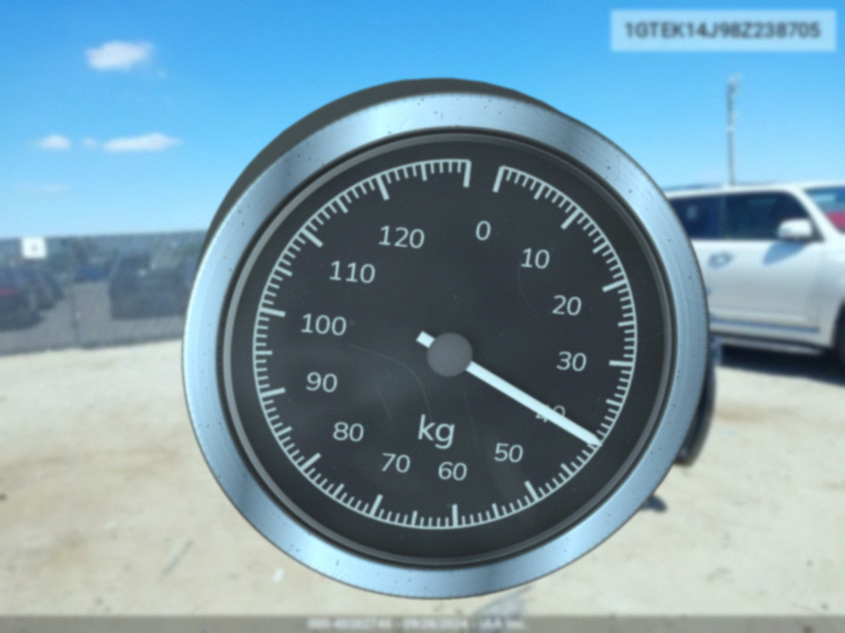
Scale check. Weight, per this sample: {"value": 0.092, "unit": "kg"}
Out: {"value": 40, "unit": "kg"}
